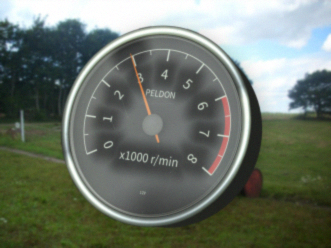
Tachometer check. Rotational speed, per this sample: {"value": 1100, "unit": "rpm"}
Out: {"value": 3000, "unit": "rpm"}
